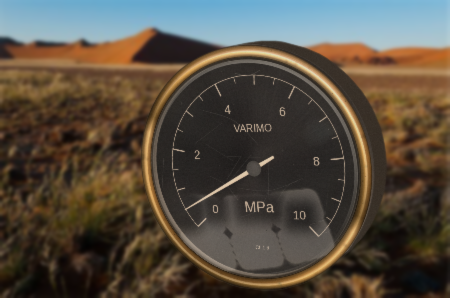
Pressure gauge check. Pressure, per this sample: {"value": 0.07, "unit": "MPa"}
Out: {"value": 0.5, "unit": "MPa"}
